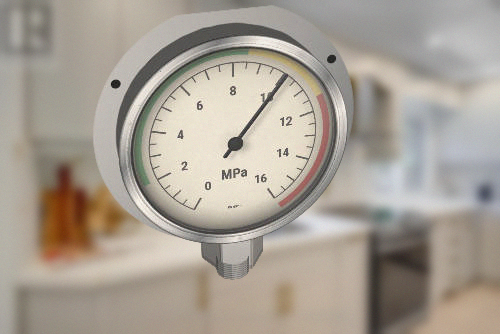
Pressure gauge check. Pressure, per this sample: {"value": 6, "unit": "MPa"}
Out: {"value": 10, "unit": "MPa"}
